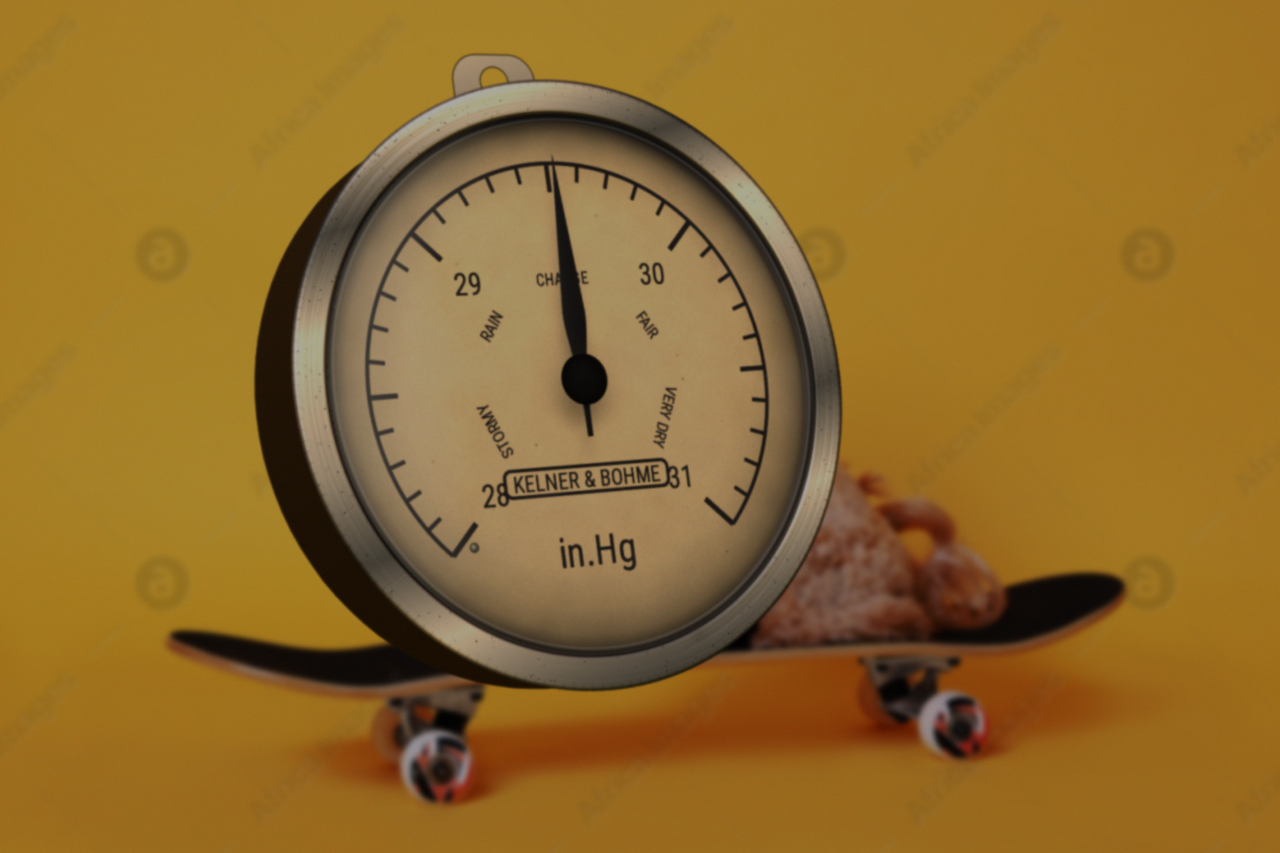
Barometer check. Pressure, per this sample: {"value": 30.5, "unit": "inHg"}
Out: {"value": 29.5, "unit": "inHg"}
